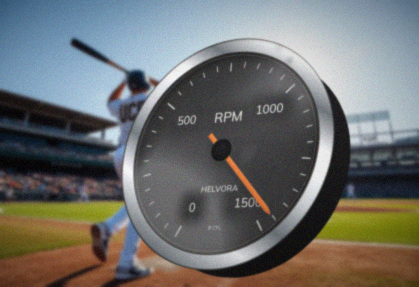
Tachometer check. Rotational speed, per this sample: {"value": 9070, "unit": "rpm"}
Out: {"value": 1450, "unit": "rpm"}
